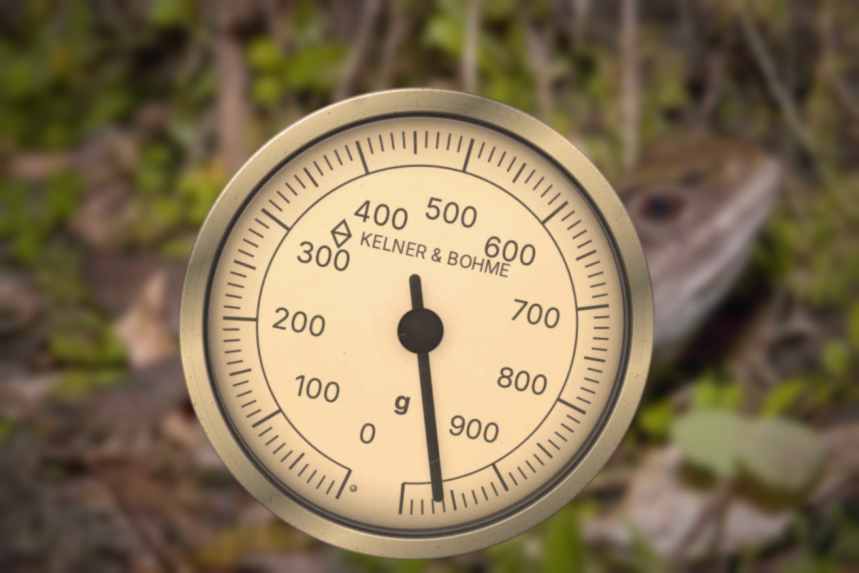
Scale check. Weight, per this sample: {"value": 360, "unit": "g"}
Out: {"value": 965, "unit": "g"}
